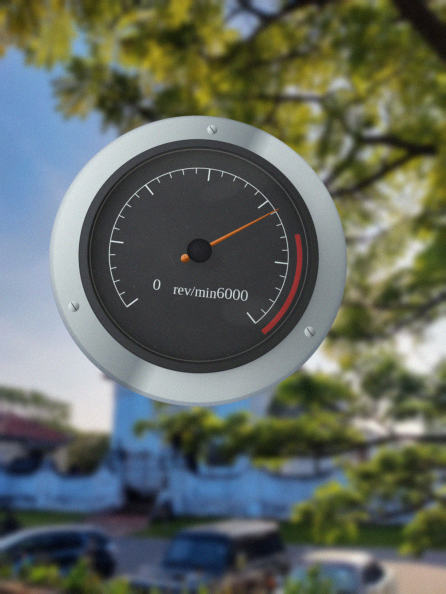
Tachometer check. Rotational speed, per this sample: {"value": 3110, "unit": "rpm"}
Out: {"value": 4200, "unit": "rpm"}
